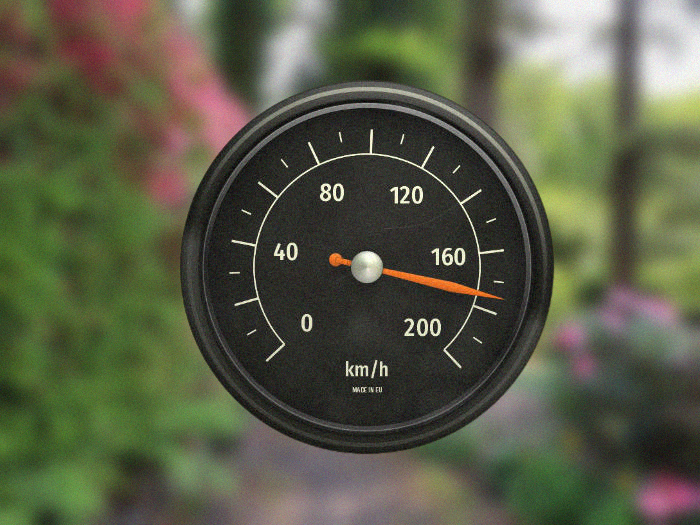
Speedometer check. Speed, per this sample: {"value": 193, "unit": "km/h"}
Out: {"value": 175, "unit": "km/h"}
